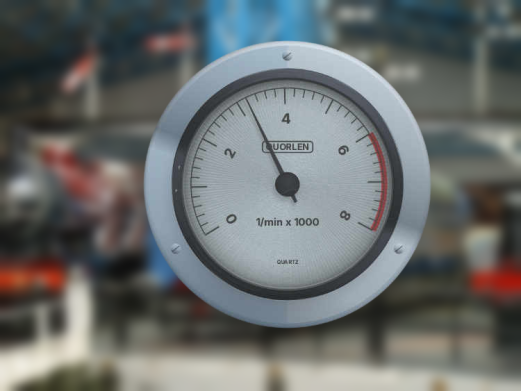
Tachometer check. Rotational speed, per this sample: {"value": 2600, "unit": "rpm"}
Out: {"value": 3200, "unit": "rpm"}
